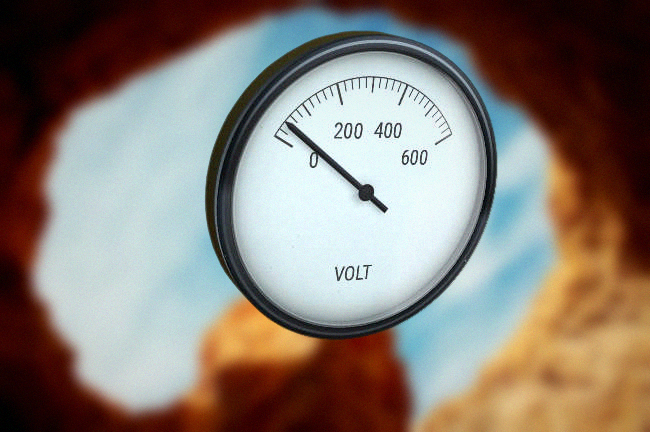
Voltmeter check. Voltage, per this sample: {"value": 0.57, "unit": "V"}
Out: {"value": 40, "unit": "V"}
